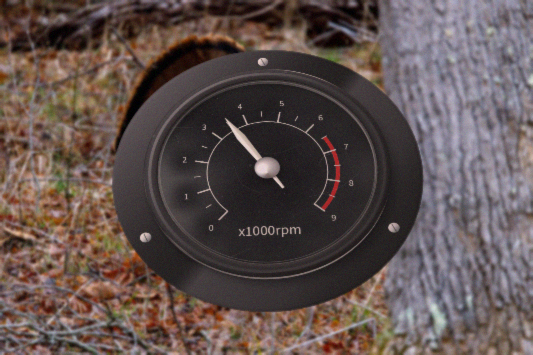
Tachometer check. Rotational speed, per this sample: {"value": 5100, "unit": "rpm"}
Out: {"value": 3500, "unit": "rpm"}
